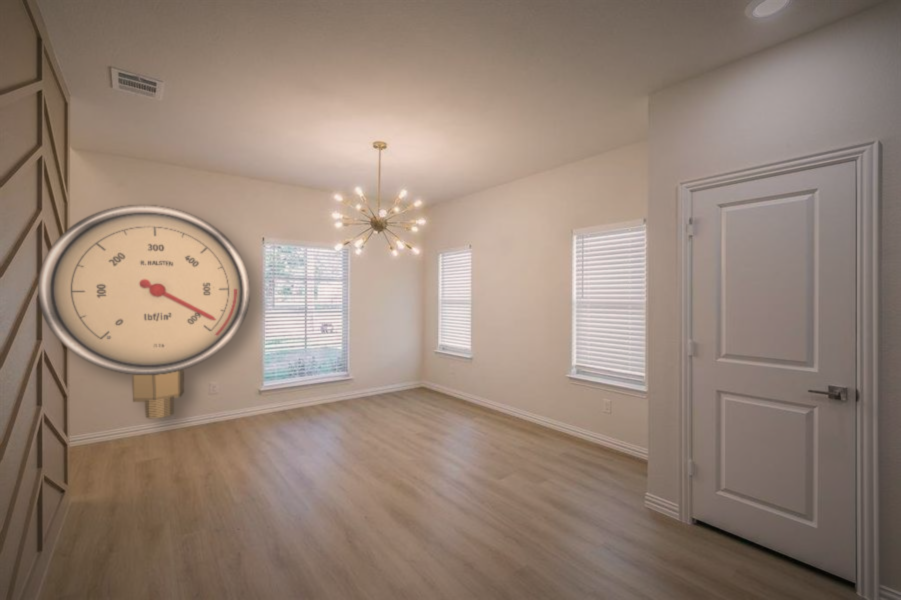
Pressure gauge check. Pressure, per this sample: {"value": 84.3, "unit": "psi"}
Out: {"value": 575, "unit": "psi"}
